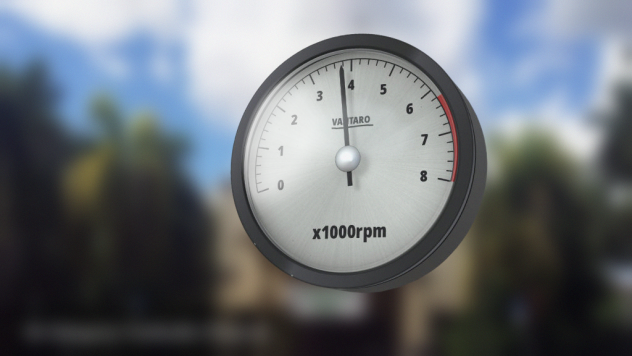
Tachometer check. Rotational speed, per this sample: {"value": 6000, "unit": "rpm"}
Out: {"value": 3800, "unit": "rpm"}
